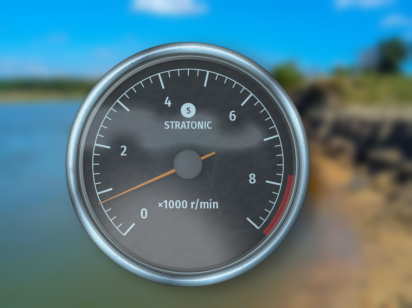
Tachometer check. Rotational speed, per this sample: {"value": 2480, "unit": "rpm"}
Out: {"value": 800, "unit": "rpm"}
